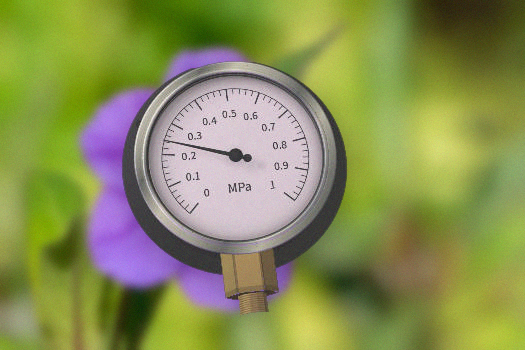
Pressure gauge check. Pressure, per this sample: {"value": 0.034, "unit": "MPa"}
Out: {"value": 0.24, "unit": "MPa"}
